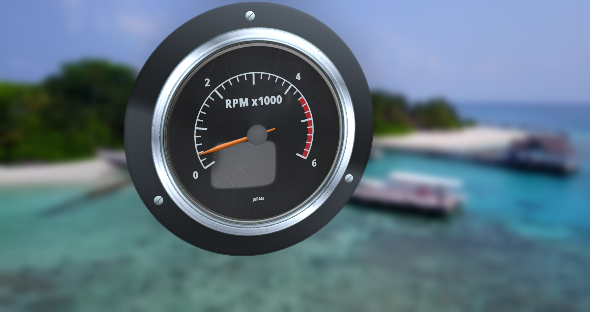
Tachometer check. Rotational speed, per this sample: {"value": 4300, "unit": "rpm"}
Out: {"value": 400, "unit": "rpm"}
